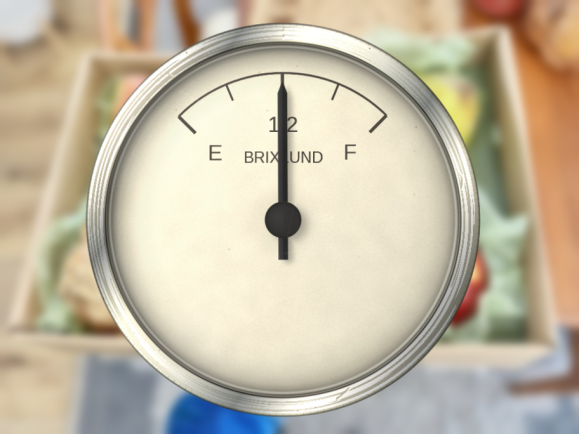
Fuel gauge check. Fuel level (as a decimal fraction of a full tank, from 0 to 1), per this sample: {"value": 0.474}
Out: {"value": 0.5}
